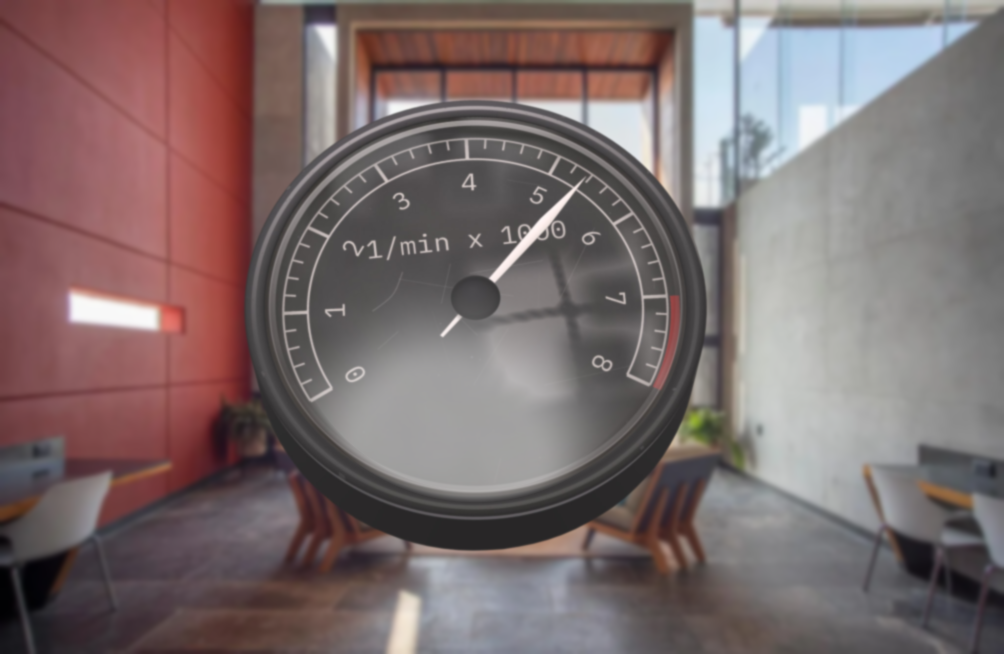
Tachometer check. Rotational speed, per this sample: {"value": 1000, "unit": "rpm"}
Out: {"value": 5400, "unit": "rpm"}
